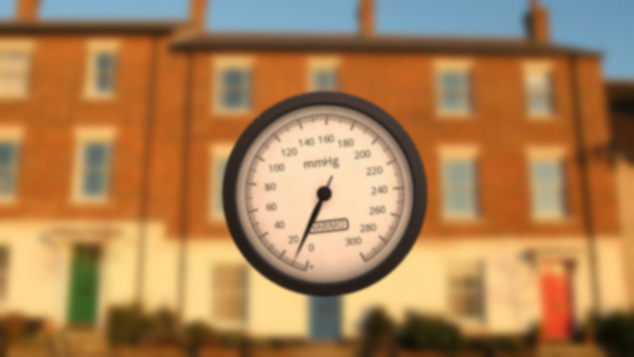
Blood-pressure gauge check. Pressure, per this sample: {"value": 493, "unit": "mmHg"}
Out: {"value": 10, "unit": "mmHg"}
